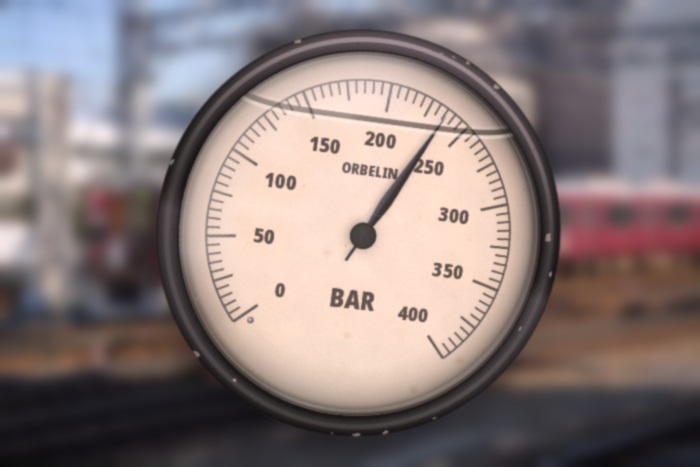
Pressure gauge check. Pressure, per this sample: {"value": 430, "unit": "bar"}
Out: {"value": 235, "unit": "bar"}
